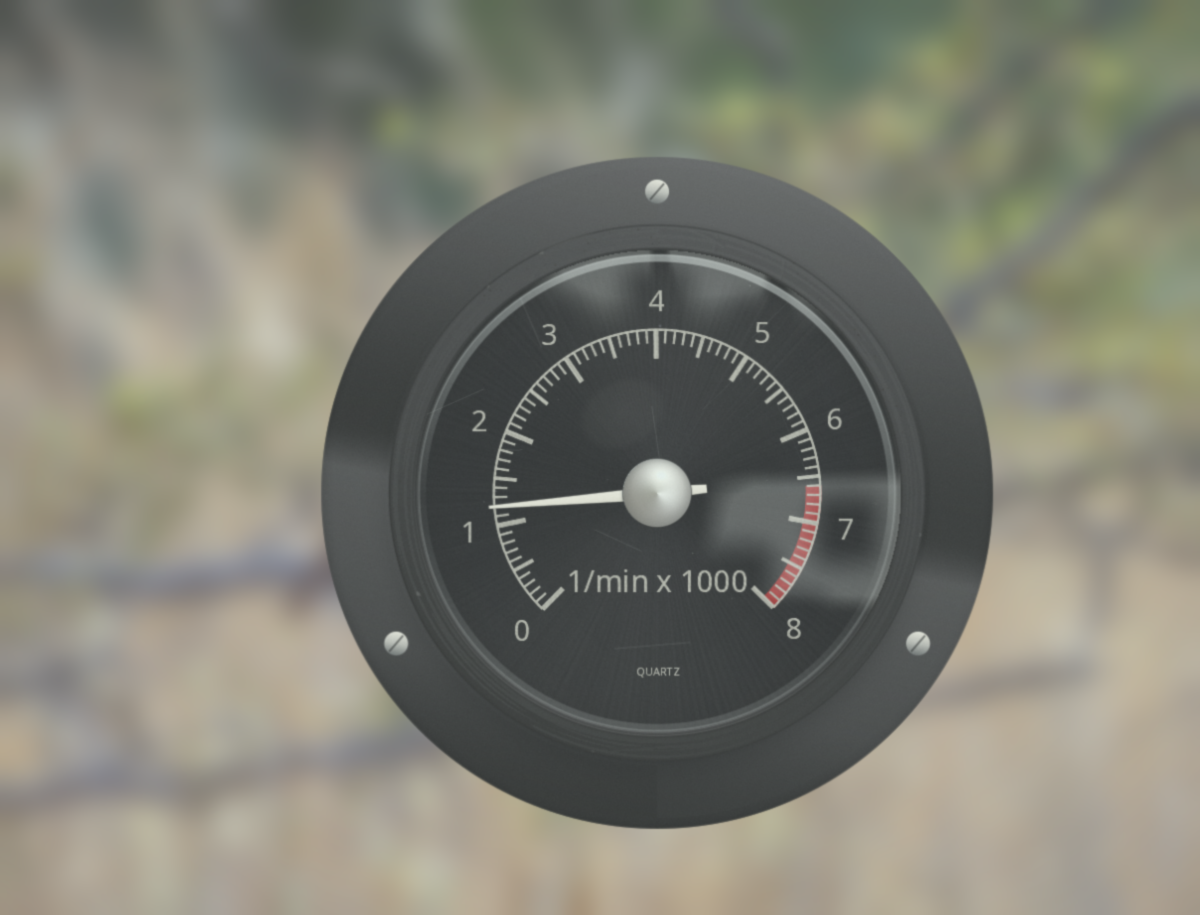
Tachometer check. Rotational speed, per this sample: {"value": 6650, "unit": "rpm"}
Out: {"value": 1200, "unit": "rpm"}
